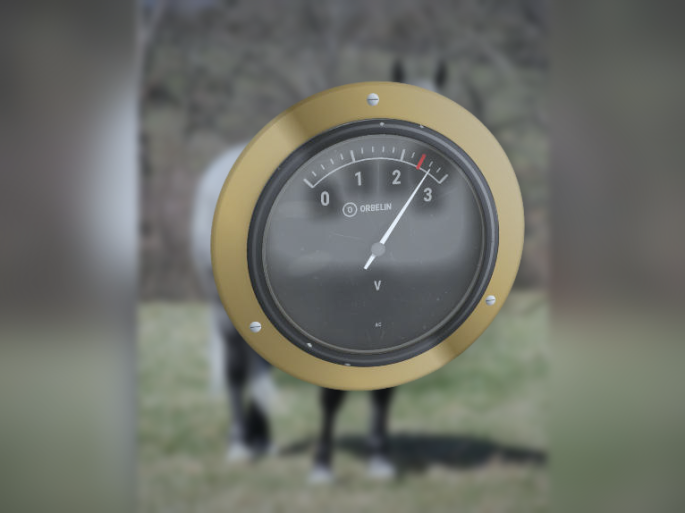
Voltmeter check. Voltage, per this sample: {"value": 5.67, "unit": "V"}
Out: {"value": 2.6, "unit": "V"}
